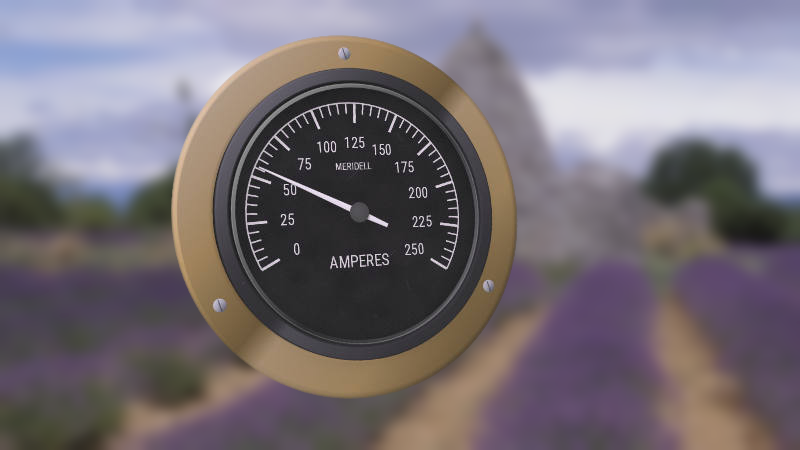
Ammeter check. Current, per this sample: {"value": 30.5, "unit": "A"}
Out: {"value": 55, "unit": "A"}
